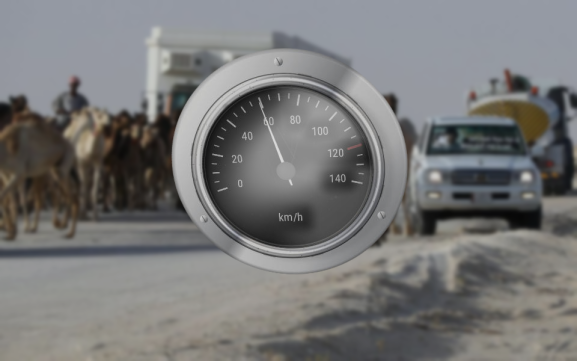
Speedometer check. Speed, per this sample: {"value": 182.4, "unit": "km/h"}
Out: {"value": 60, "unit": "km/h"}
